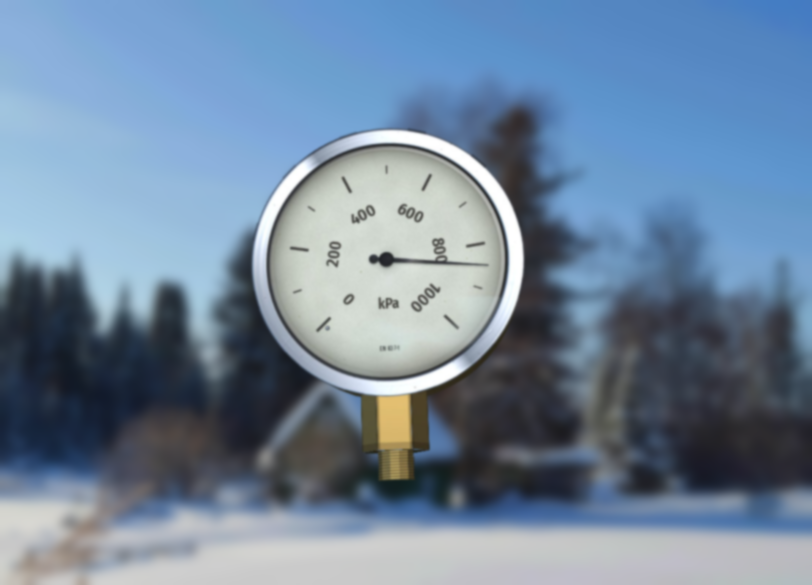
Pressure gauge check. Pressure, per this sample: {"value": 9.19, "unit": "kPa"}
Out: {"value": 850, "unit": "kPa"}
